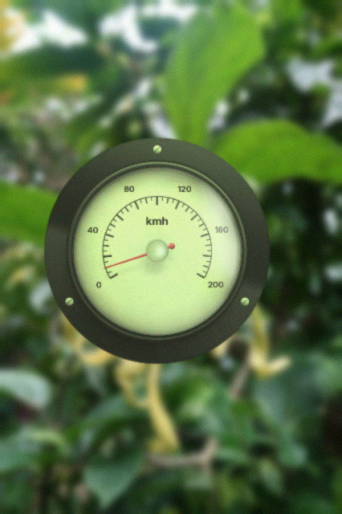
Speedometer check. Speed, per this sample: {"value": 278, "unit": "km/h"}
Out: {"value": 10, "unit": "km/h"}
